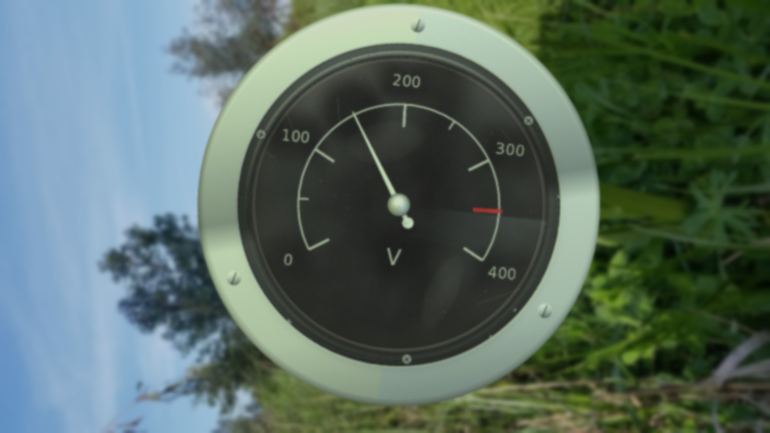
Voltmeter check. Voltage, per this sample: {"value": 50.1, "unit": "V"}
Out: {"value": 150, "unit": "V"}
